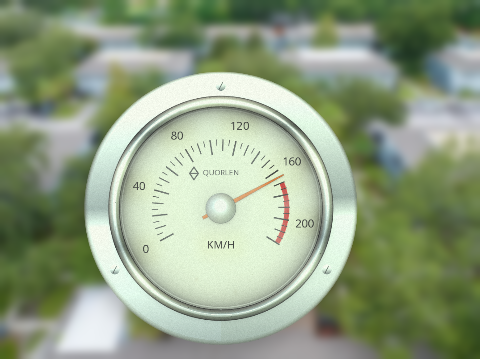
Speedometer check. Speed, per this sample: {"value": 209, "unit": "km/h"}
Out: {"value": 165, "unit": "km/h"}
